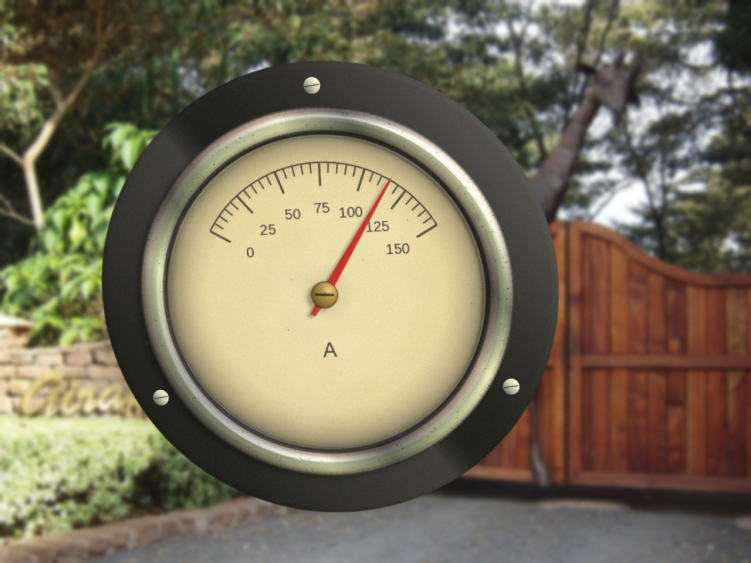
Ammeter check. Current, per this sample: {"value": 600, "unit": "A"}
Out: {"value": 115, "unit": "A"}
